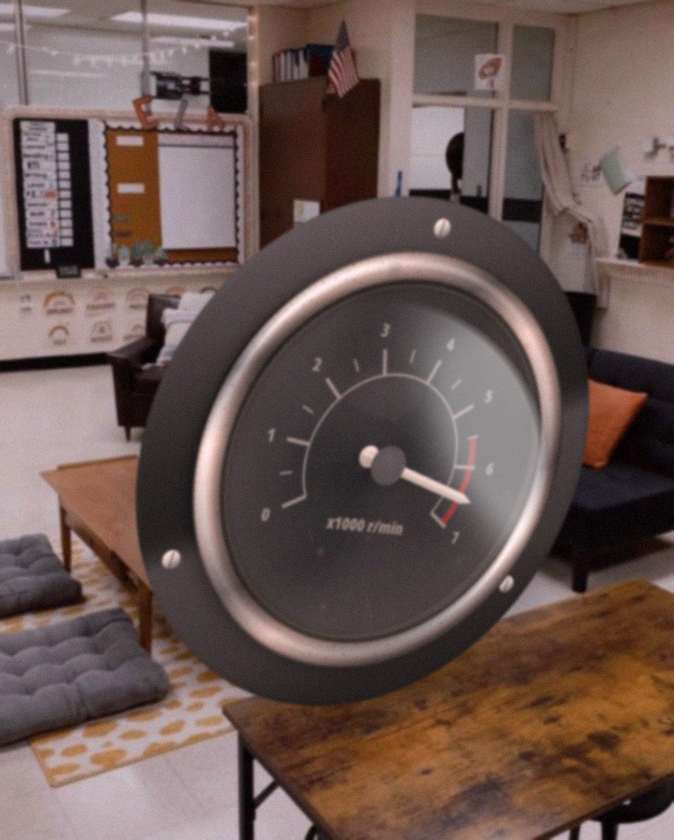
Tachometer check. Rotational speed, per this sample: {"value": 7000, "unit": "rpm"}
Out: {"value": 6500, "unit": "rpm"}
